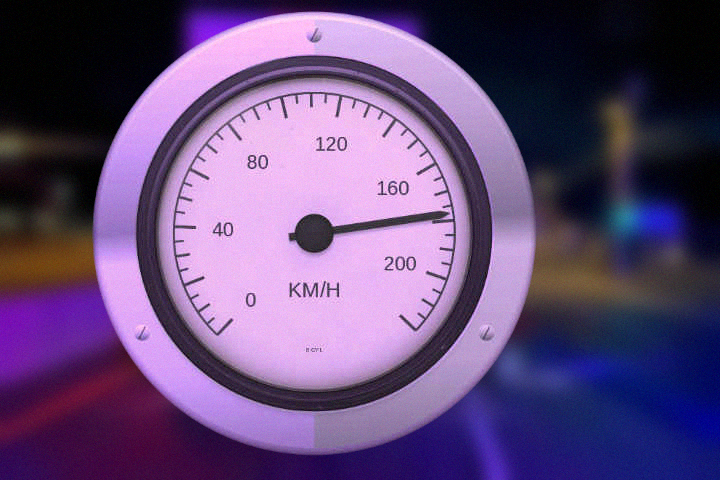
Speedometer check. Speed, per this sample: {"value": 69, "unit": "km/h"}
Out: {"value": 177.5, "unit": "km/h"}
